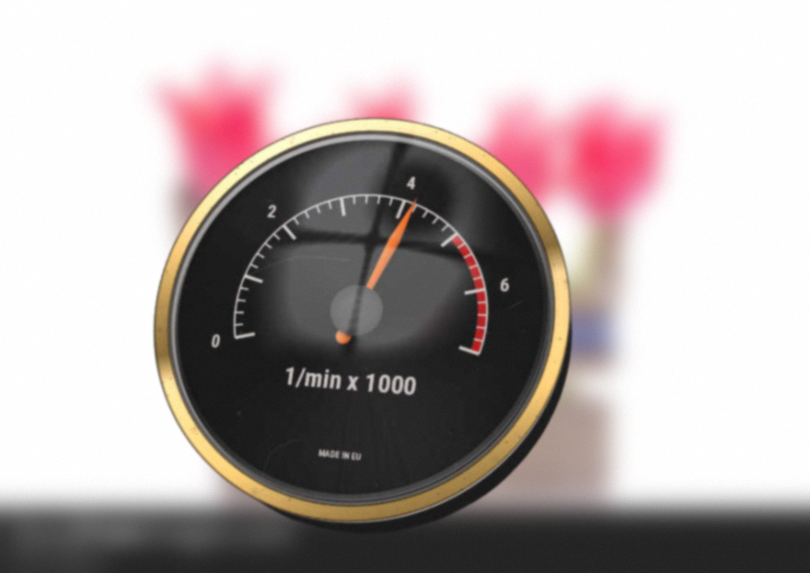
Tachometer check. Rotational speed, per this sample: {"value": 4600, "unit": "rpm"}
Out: {"value": 4200, "unit": "rpm"}
